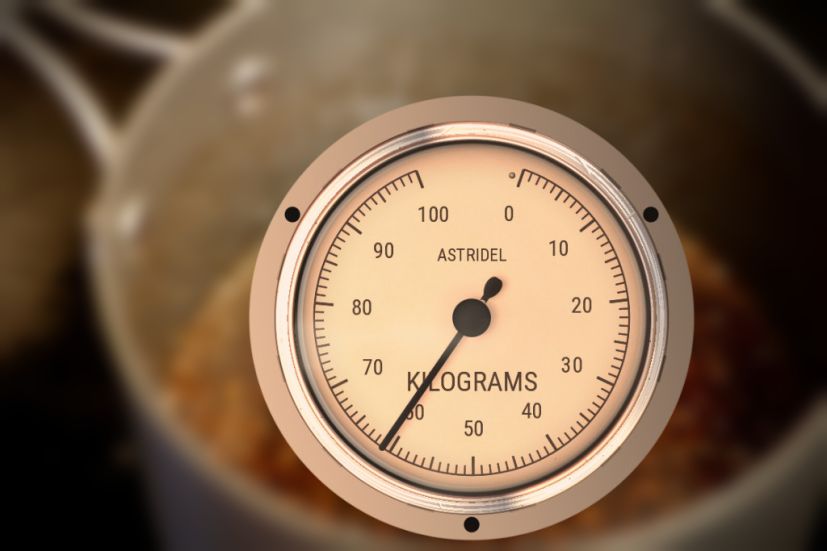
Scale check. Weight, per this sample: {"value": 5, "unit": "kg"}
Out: {"value": 61, "unit": "kg"}
